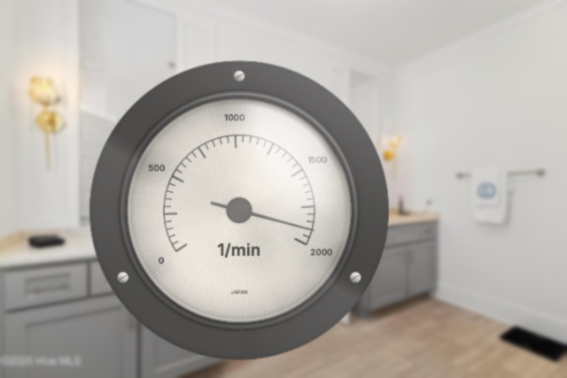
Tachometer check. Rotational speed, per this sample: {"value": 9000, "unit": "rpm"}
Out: {"value": 1900, "unit": "rpm"}
